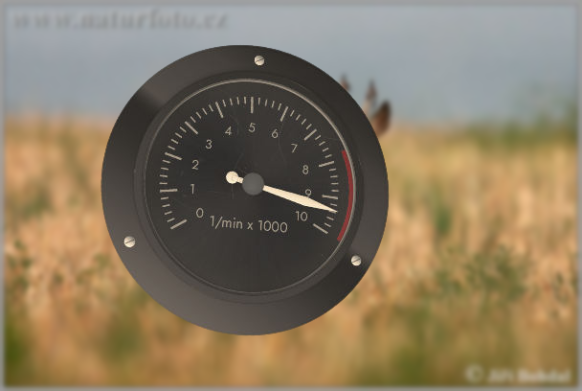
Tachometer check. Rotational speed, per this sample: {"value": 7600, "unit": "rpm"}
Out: {"value": 9400, "unit": "rpm"}
